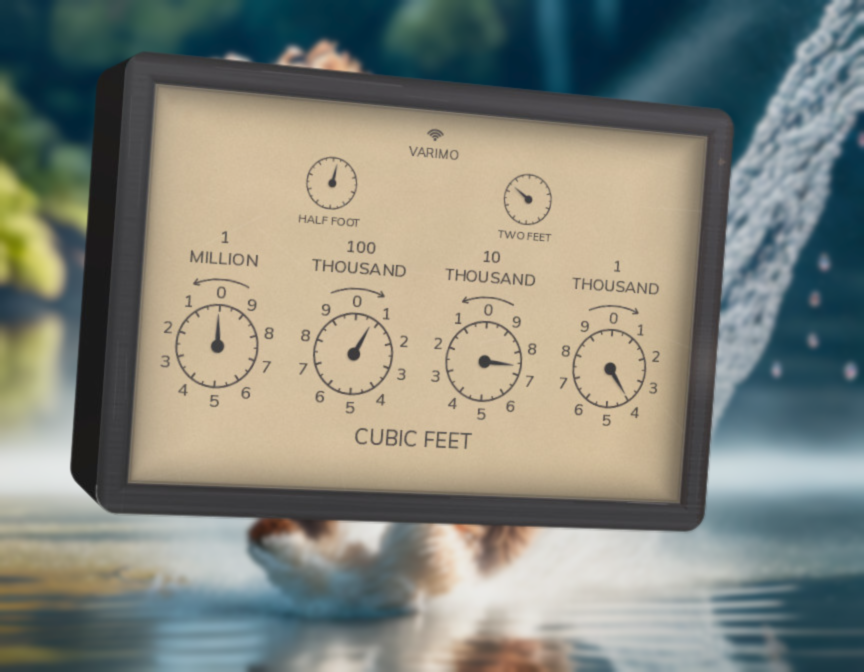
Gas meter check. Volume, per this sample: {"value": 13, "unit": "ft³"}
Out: {"value": 7400, "unit": "ft³"}
